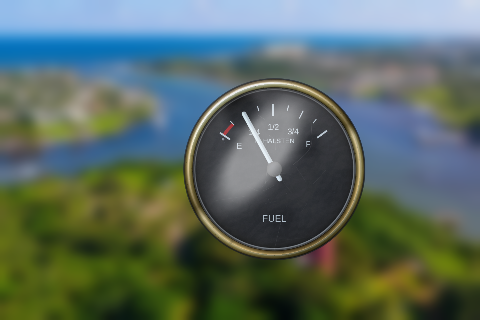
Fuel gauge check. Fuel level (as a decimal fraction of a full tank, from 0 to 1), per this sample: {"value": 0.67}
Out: {"value": 0.25}
